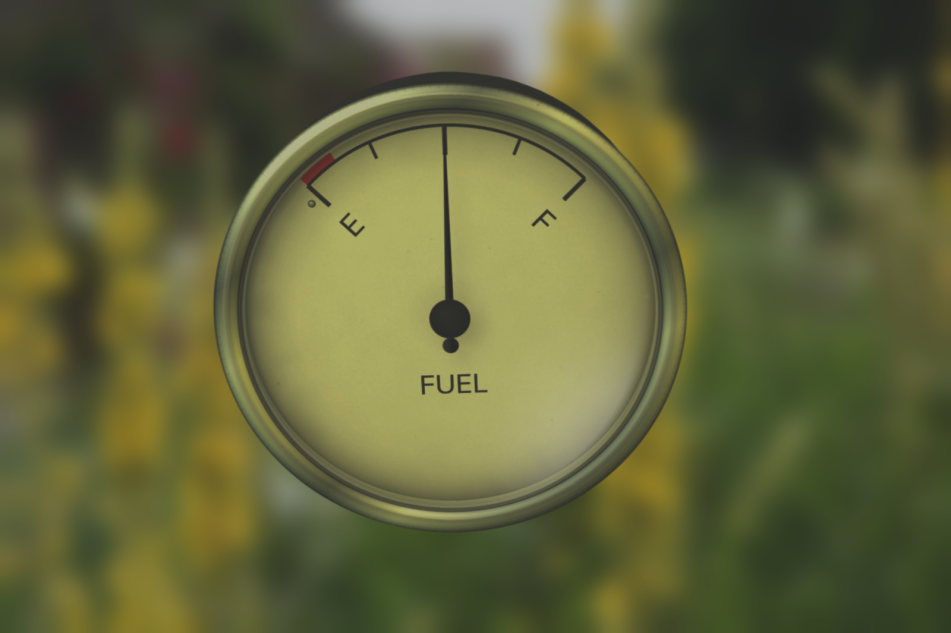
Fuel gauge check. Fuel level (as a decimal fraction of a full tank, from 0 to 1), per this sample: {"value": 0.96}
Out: {"value": 0.5}
